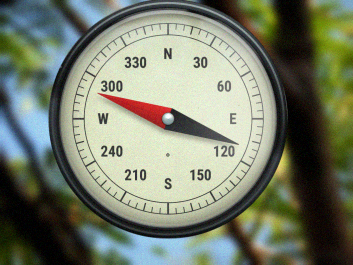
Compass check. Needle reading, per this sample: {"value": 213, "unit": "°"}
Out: {"value": 290, "unit": "°"}
